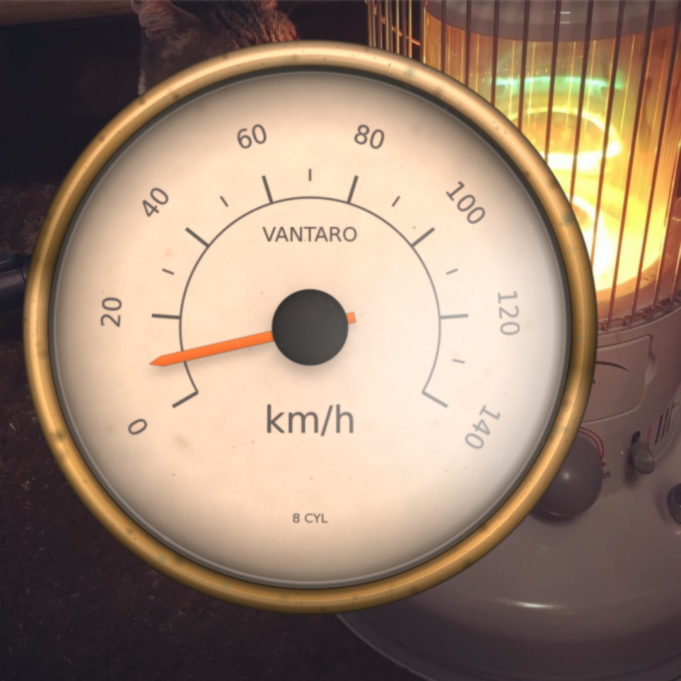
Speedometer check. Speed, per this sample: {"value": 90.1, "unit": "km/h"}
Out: {"value": 10, "unit": "km/h"}
